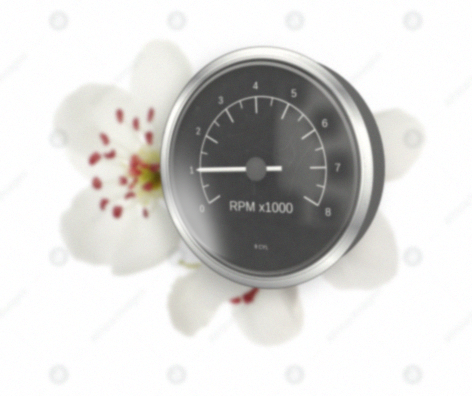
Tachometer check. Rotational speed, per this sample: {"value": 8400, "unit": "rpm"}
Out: {"value": 1000, "unit": "rpm"}
